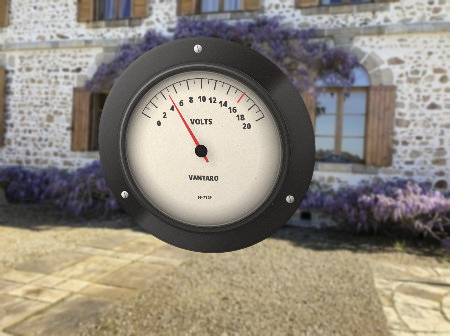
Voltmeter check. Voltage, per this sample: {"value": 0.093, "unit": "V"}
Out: {"value": 5, "unit": "V"}
